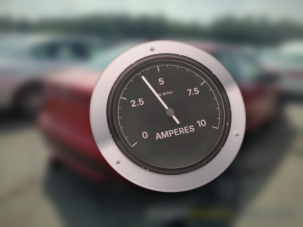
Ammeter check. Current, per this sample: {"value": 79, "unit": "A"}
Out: {"value": 4, "unit": "A"}
